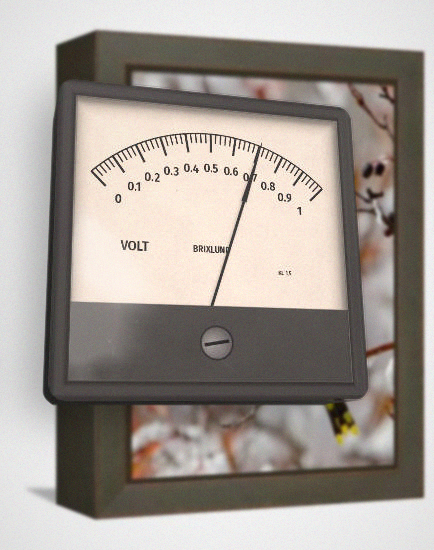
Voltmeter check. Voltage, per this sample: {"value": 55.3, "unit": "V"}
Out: {"value": 0.7, "unit": "V"}
